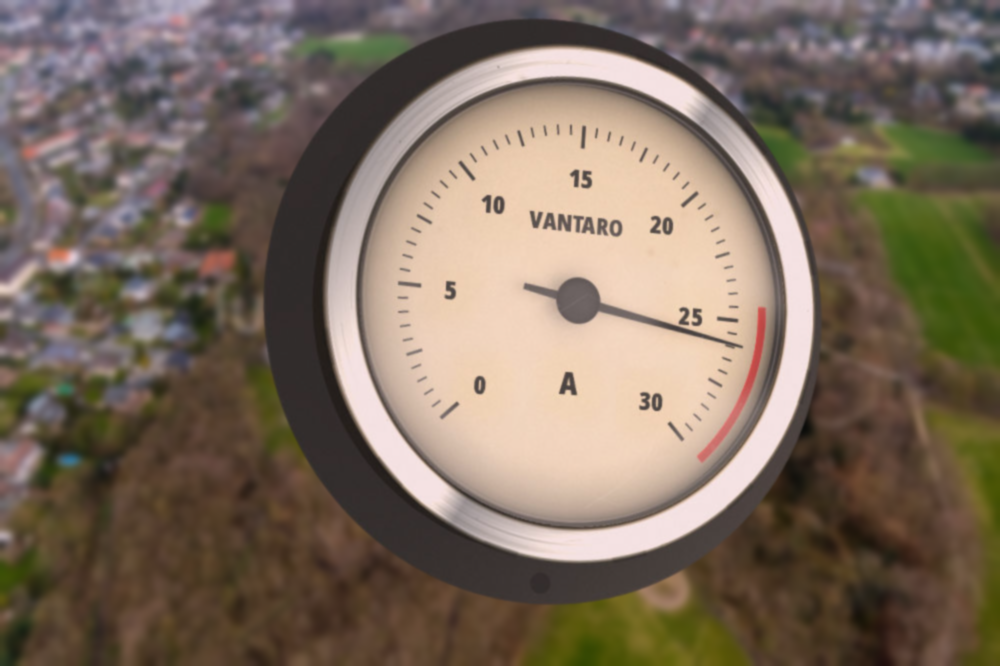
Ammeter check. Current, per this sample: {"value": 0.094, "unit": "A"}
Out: {"value": 26, "unit": "A"}
